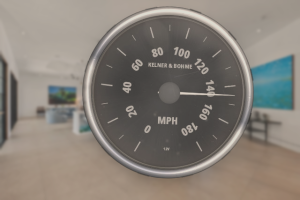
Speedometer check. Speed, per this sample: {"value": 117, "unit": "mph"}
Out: {"value": 145, "unit": "mph"}
